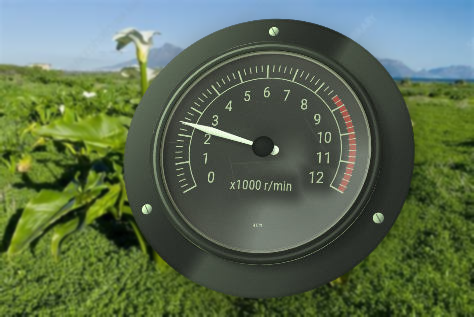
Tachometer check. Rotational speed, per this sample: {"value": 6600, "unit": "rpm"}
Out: {"value": 2400, "unit": "rpm"}
